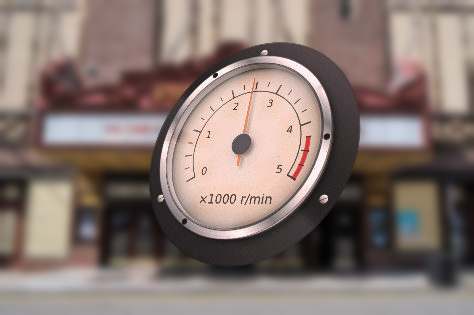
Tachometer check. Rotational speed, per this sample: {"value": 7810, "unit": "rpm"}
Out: {"value": 2500, "unit": "rpm"}
